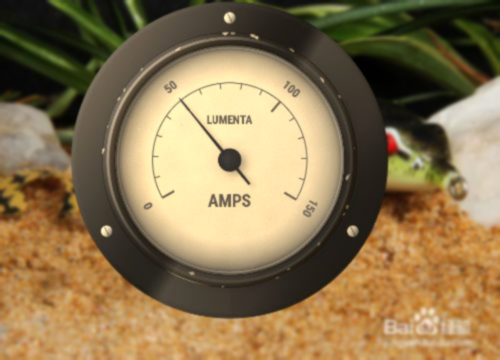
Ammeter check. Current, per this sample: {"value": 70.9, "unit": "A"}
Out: {"value": 50, "unit": "A"}
